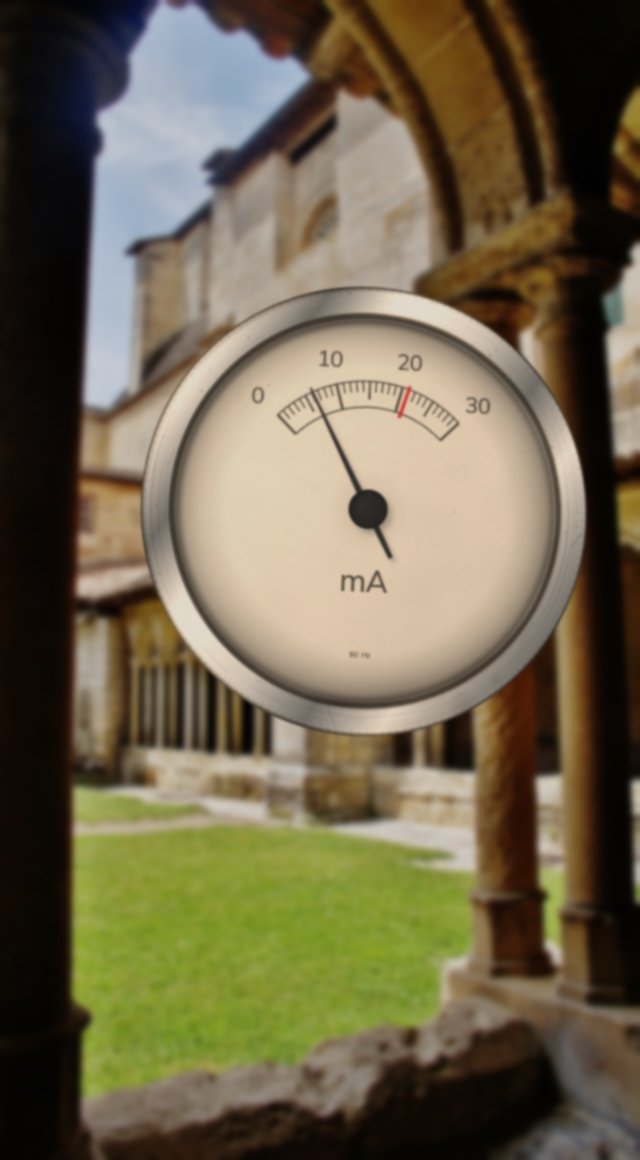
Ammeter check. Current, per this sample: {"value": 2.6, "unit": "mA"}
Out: {"value": 6, "unit": "mA"}
